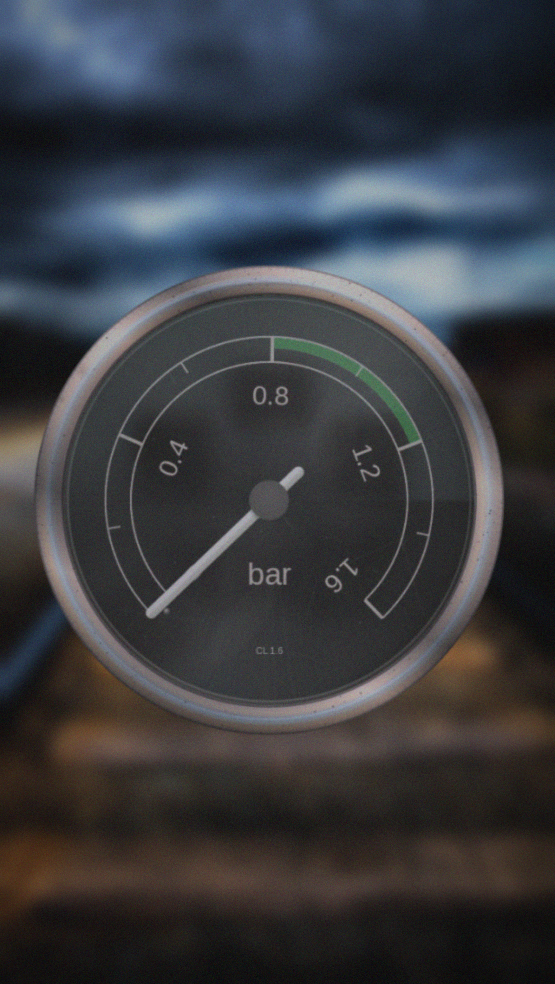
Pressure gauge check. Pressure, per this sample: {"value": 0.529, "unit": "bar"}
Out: {"value": 0, "unit": "bar"}
